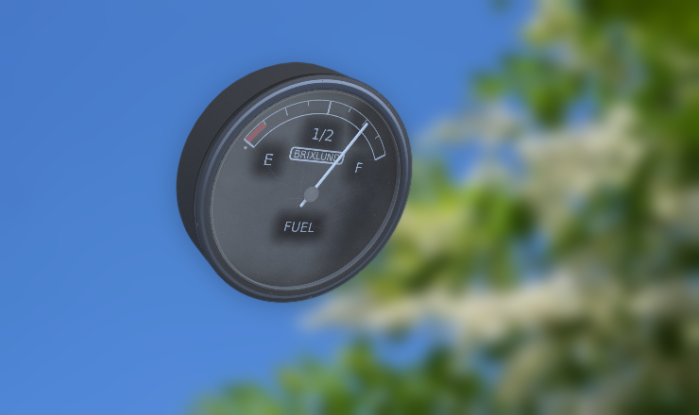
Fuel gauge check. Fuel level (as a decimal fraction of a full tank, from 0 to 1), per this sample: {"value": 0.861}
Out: {"value": 0.75}
